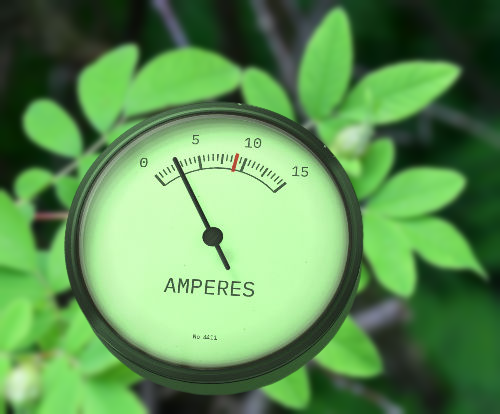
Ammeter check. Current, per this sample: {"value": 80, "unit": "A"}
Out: {"value": 2.5, "unit": "A"}
